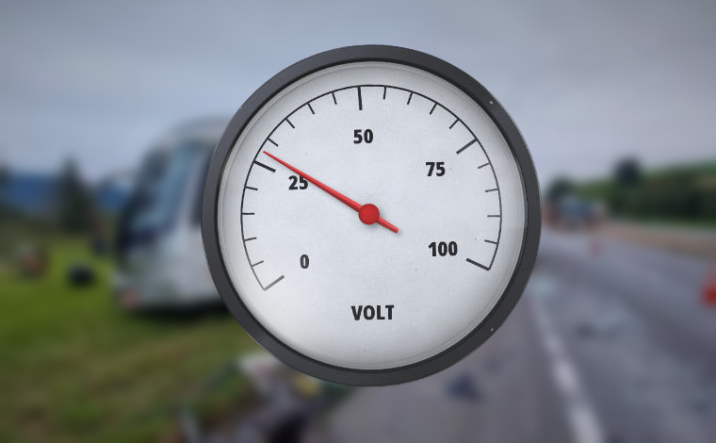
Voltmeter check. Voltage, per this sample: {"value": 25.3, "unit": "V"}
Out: {"value": 27.5, "unit": "V"}
